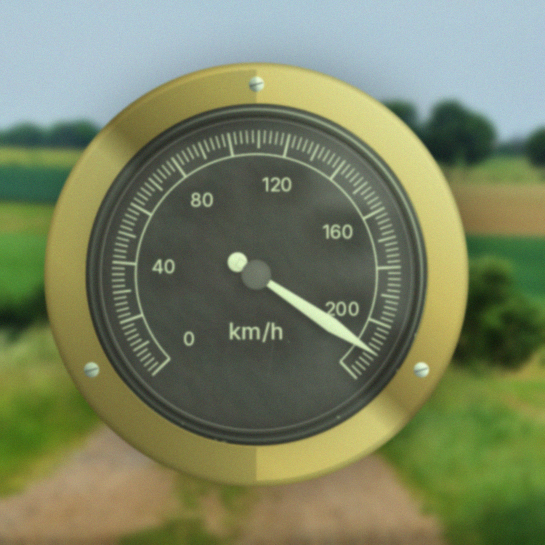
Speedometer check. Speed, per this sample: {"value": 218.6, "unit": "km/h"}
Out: {"value": 210, "unit": "km/h"}
